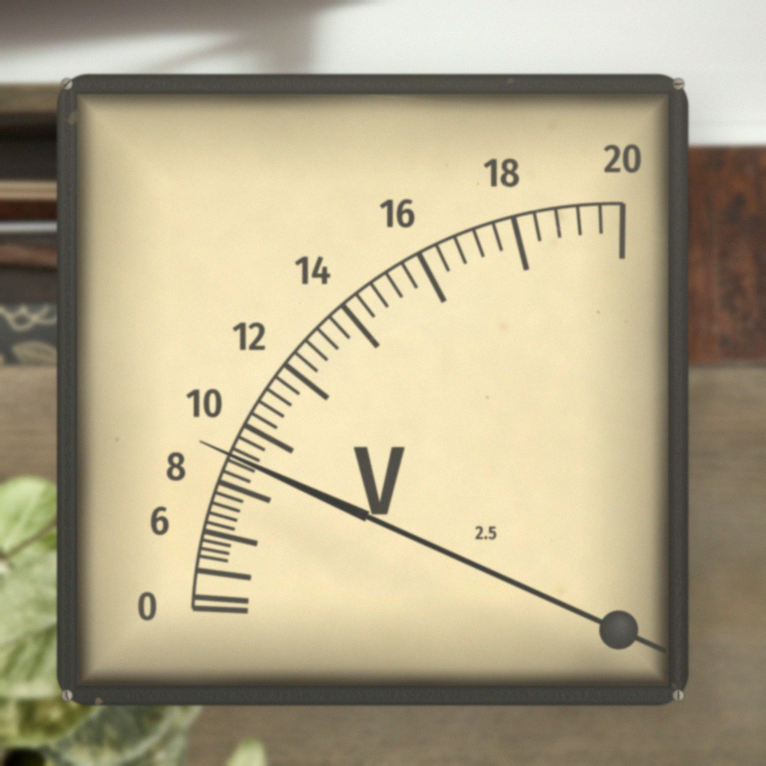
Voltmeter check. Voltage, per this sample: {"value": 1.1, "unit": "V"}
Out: {"value": 9, "unit": "V"}
